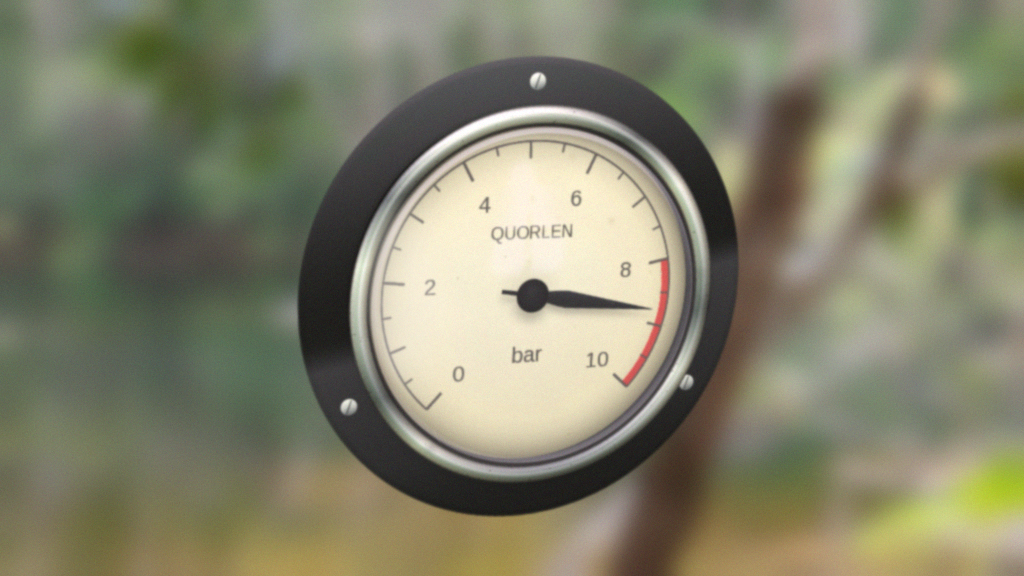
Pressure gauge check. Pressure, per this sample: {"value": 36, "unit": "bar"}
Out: {"value": 8.75, "unit": "bar"}
